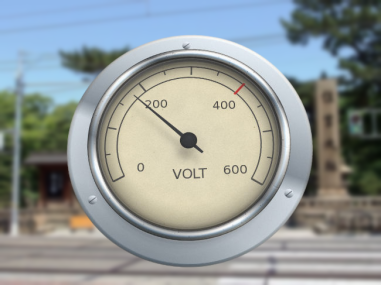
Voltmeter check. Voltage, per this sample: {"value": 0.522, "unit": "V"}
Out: {"value": 175, "unit": "V"}
